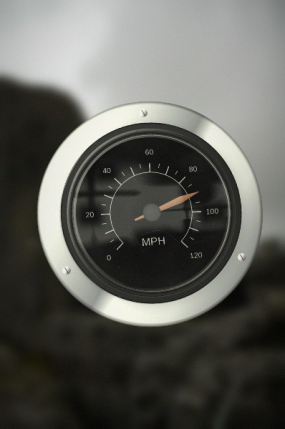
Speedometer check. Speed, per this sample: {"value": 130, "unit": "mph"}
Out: {"value": 90, "unit": "mph"}
